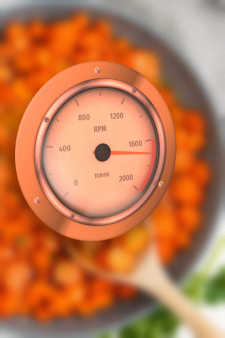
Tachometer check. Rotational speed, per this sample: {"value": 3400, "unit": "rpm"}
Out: {"value": 1700, "unit": "rpm"}
